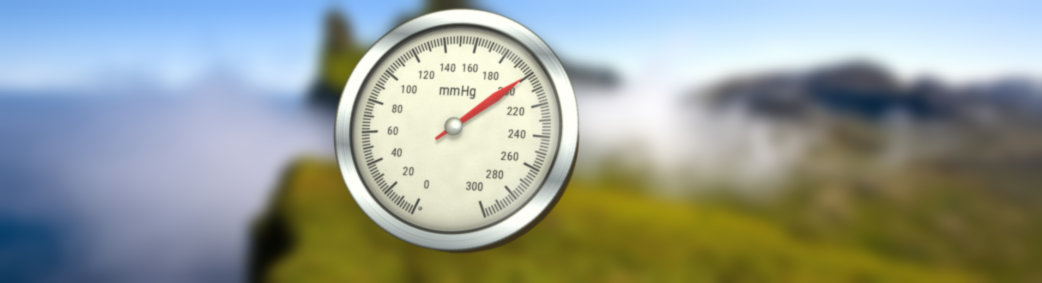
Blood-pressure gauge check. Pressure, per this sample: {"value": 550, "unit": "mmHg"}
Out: {"value": 200, "unit": "mmHg"}
